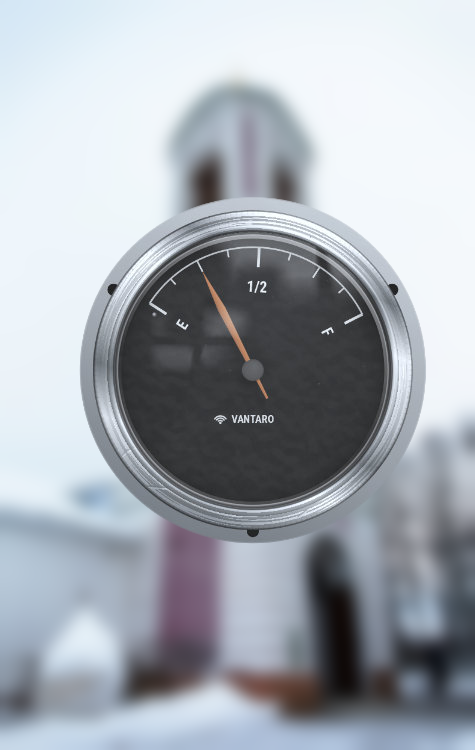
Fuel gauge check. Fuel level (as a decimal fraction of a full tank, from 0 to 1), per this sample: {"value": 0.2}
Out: {"value": 0.25}
